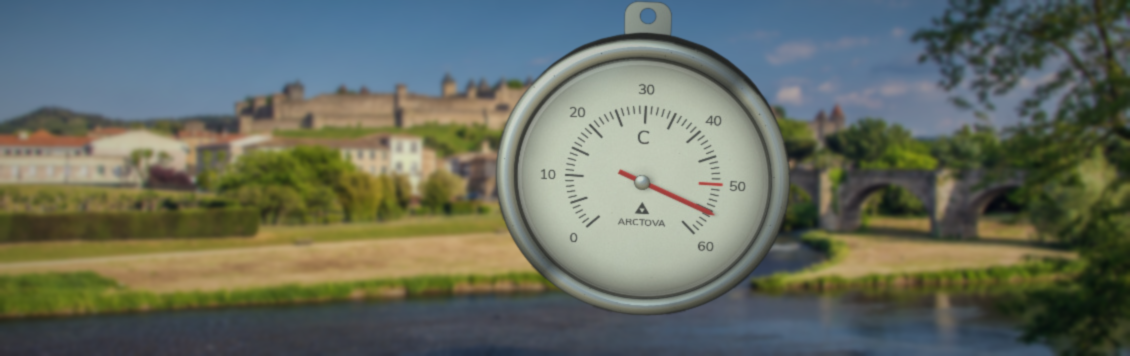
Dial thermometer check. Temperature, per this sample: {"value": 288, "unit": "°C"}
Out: {"value": 55, "unit": "°C"}
